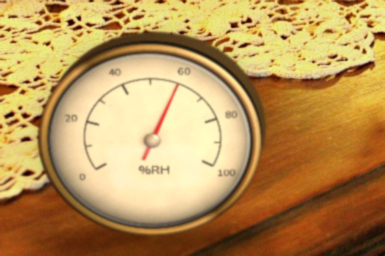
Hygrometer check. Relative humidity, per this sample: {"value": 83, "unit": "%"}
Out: {"value": 60, "unit": "%"}
